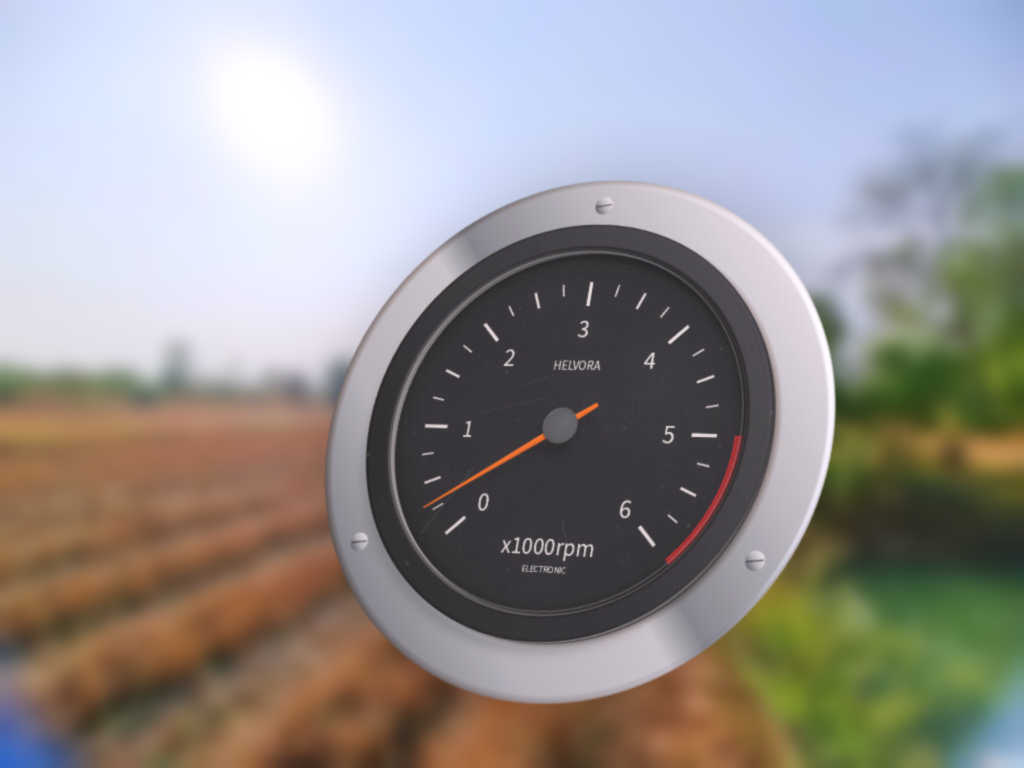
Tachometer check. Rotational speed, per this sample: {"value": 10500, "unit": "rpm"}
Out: {"value": 250, "unit": "rpm"}
